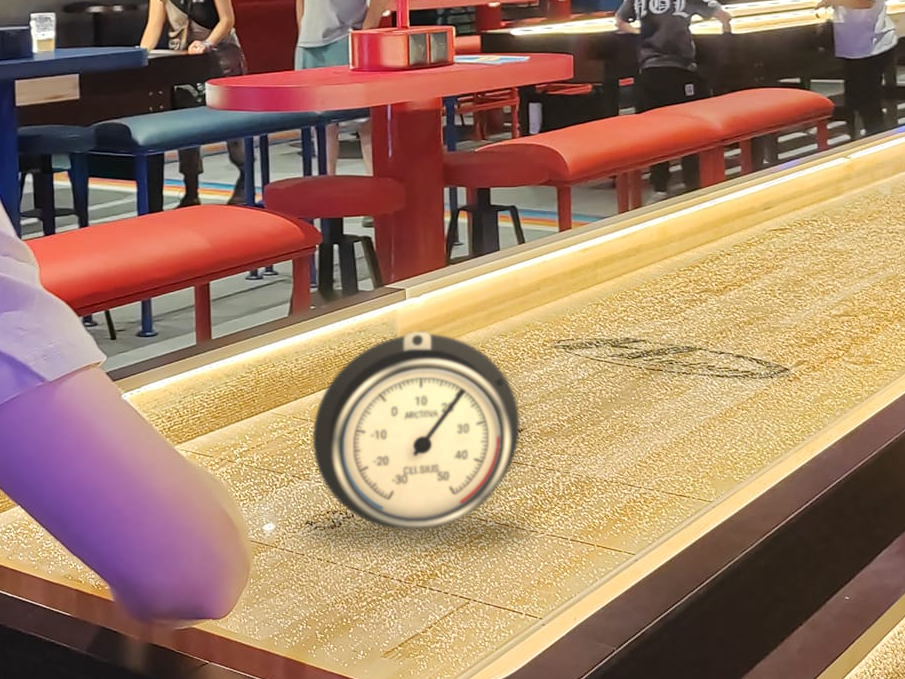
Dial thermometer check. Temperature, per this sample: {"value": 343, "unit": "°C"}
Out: {"value": 20, "unit": "°C"}
